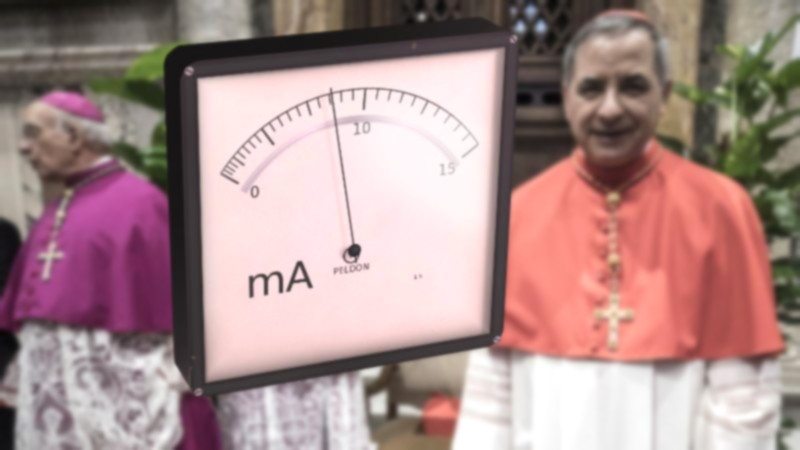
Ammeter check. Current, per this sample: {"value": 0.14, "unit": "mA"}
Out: {"value": 8.5, "unit": "mA"}
